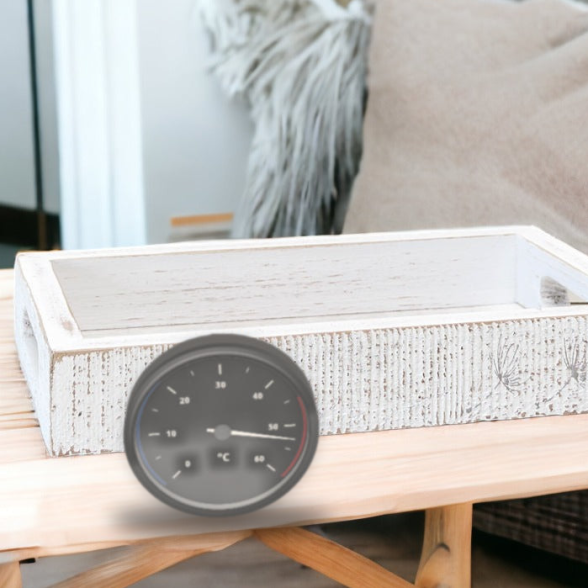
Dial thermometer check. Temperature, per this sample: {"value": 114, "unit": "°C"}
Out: {"value": 52.5, "unit": "°C"}
